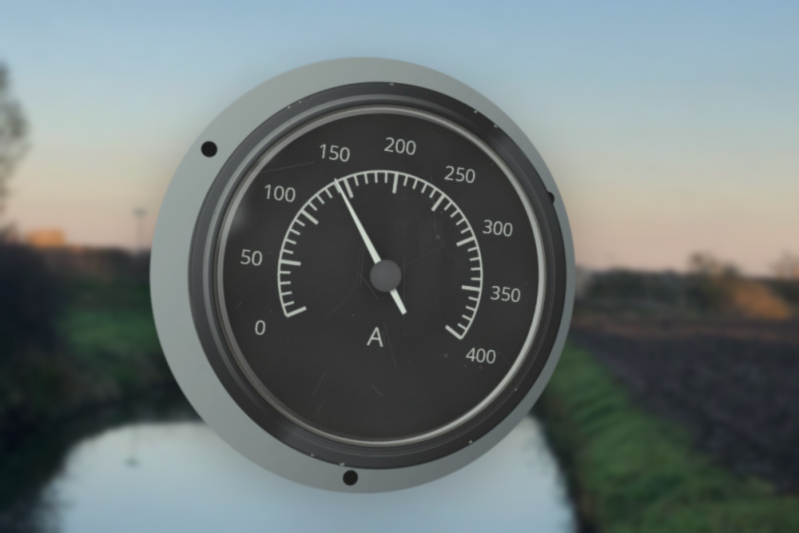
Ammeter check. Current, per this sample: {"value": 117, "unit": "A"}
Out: {"value": 140, "unit": "A"}
